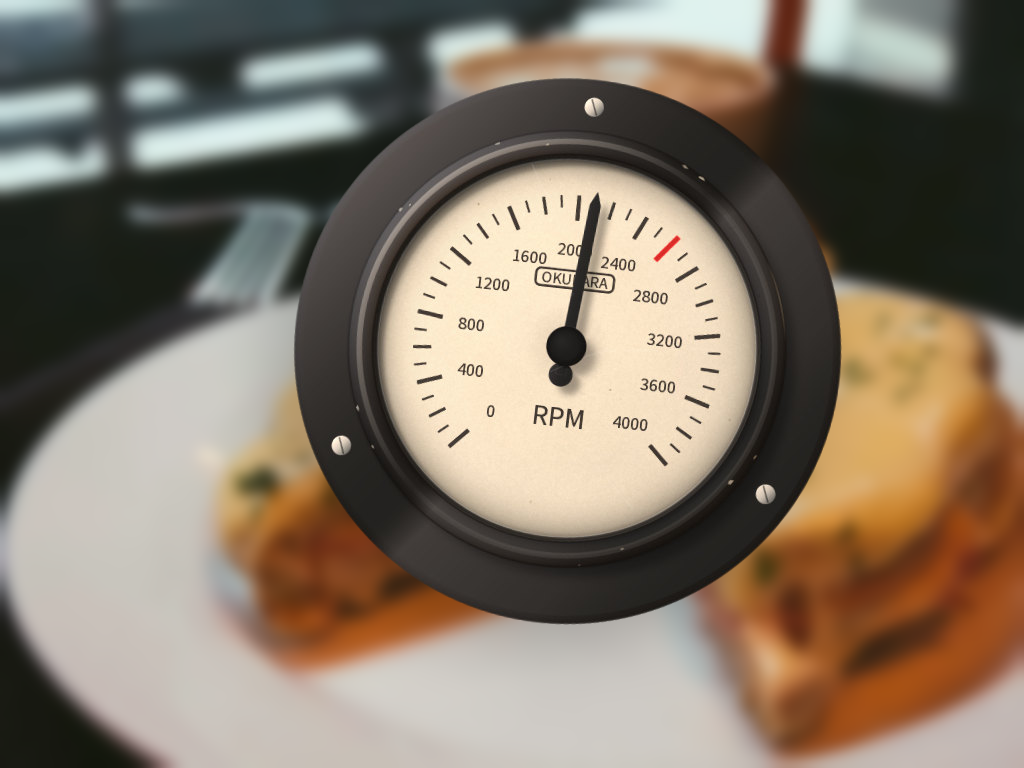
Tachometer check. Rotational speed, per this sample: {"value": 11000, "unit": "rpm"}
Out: {"value": 2100, "unit": "rpm"}
